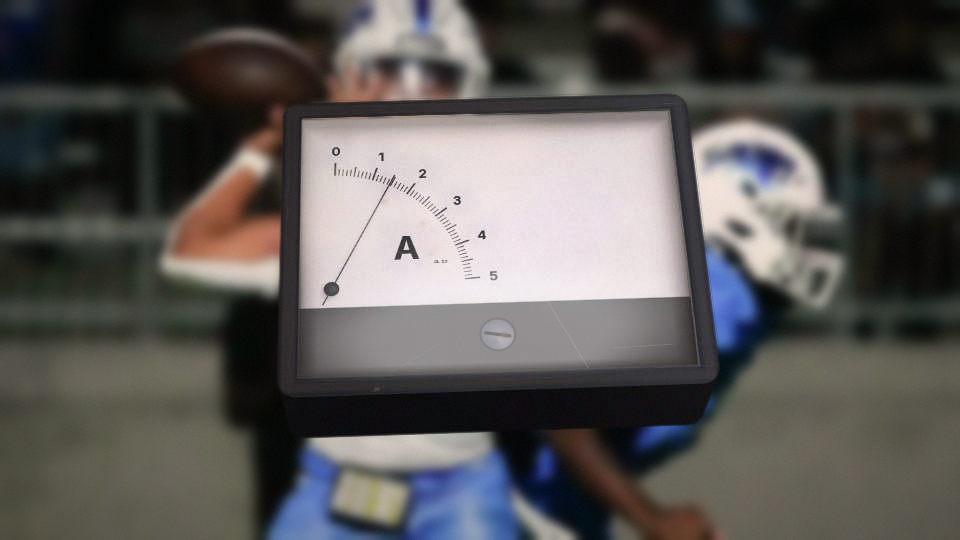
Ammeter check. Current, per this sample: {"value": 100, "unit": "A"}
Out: {"value": 1.5, "unit": "A"}
